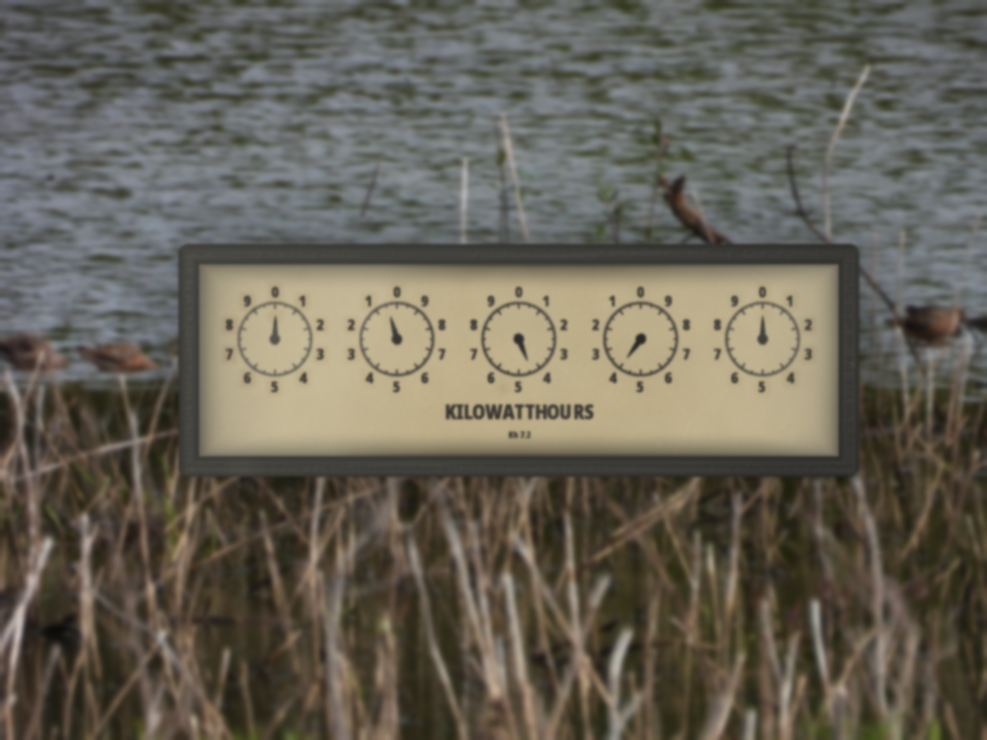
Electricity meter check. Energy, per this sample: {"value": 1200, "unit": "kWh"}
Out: {"value": 440, "unit": "kWh"}
